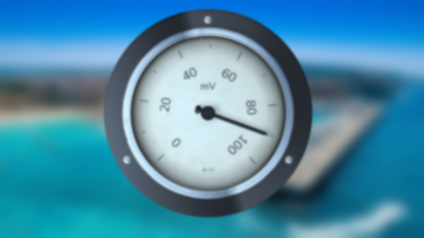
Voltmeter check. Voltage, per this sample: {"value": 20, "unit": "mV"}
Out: {"value": 90, "unit": "mV"}
